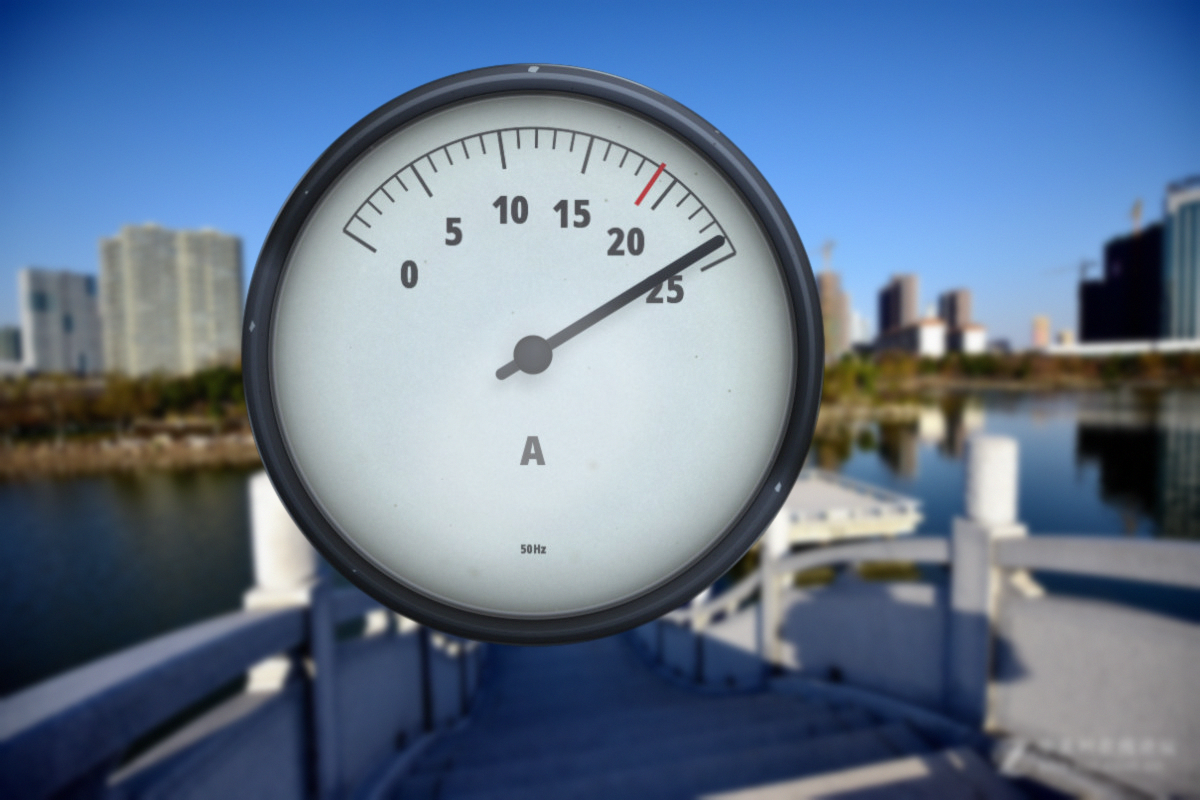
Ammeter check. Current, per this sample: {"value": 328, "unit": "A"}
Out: {"value": 24, "unit": "A"}
